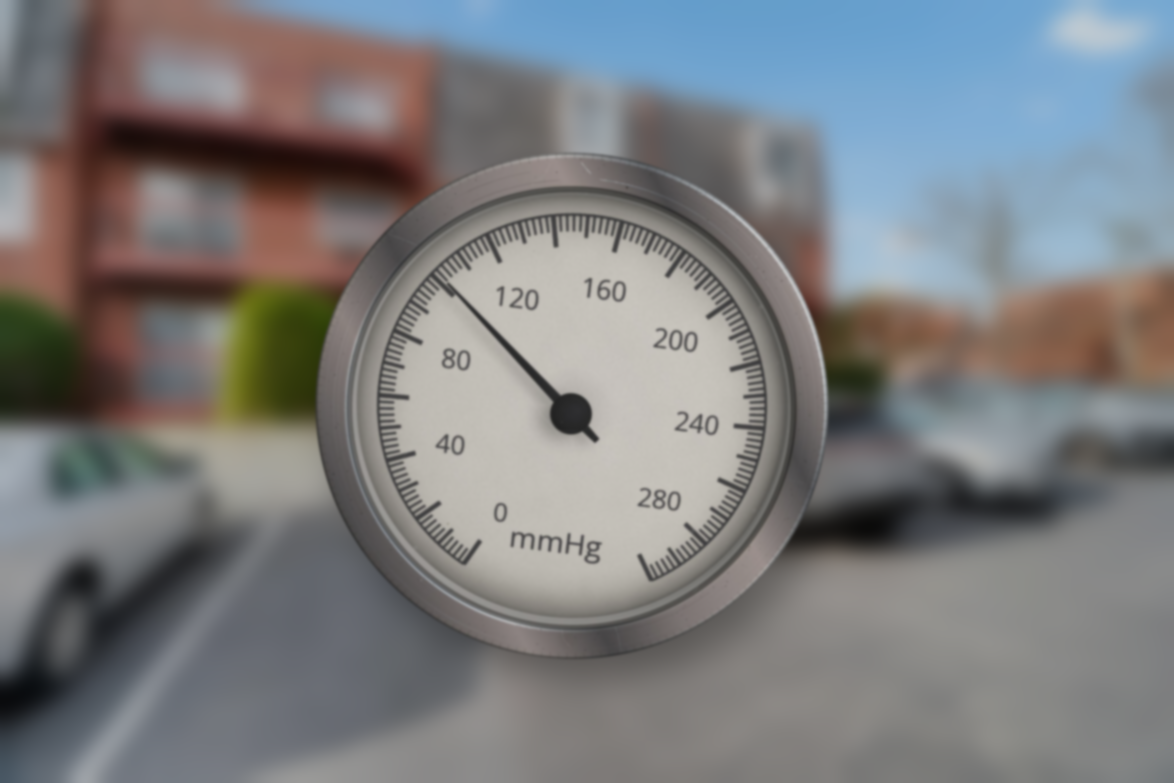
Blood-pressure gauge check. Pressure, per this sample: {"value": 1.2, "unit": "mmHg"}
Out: {"value": 102, "unit": "mmHg"}
